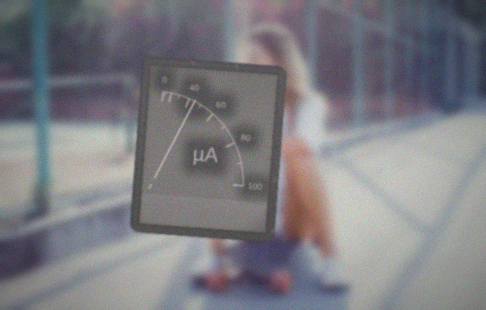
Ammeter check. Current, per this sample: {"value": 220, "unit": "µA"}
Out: {"value": 45, "unit": "µA"}
